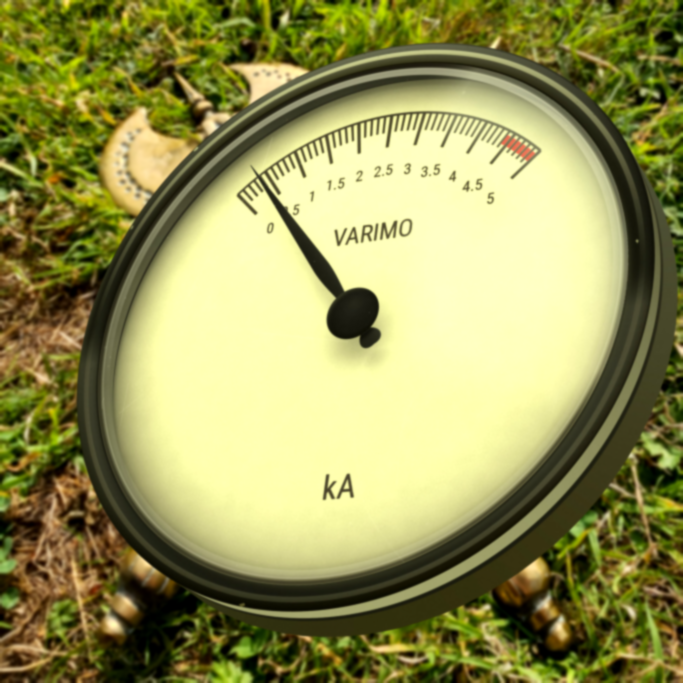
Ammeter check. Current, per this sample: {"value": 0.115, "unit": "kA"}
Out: {"value": 0.4, "unit": "kA"}
